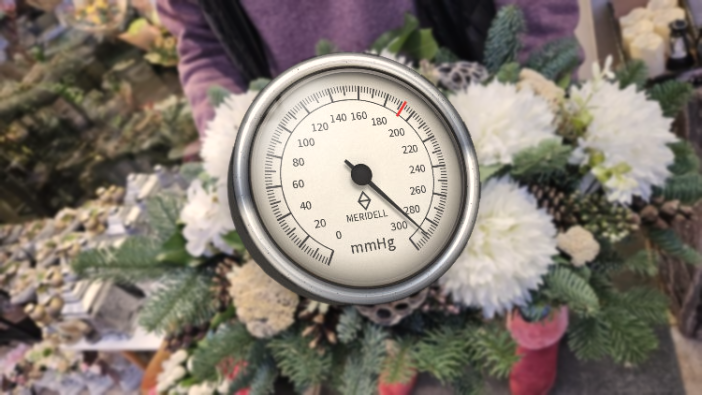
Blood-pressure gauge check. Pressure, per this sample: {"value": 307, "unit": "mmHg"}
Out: {"value": 290, "unit": "mmHg"}
